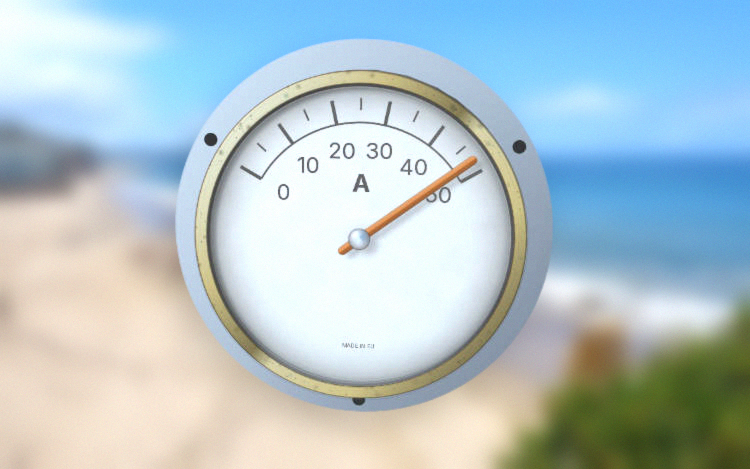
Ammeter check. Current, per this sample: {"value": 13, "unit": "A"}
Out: {"value": 47.5, "unit": "A"}
